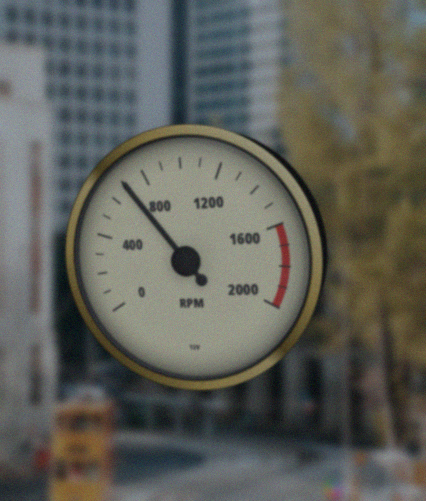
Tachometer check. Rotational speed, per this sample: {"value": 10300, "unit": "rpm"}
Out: {"value": 700, "unit": "rpm"}
